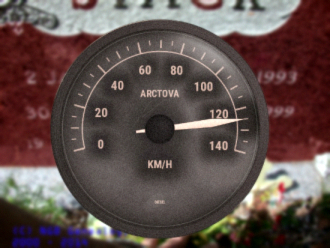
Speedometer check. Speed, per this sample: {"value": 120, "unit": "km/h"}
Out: {"value": 125, "unit": "km/h"}
